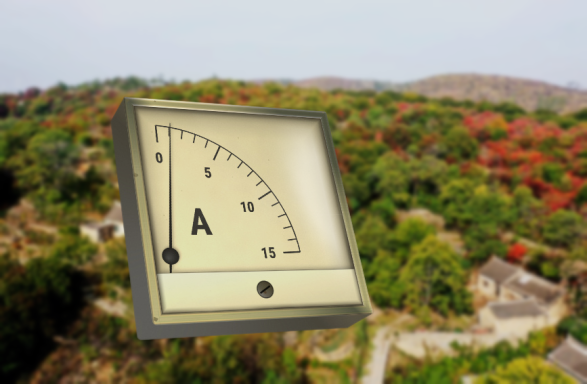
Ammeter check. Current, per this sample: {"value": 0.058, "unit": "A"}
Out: {"value": 1, "unit": "A"}
